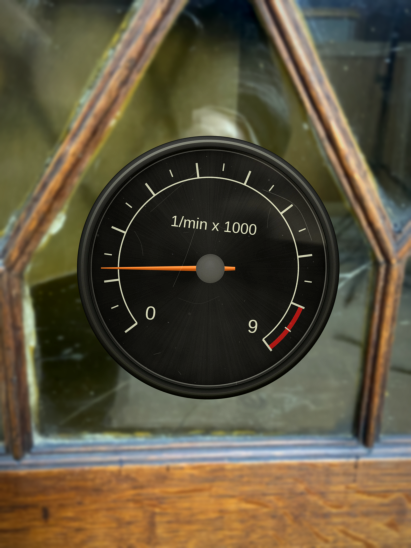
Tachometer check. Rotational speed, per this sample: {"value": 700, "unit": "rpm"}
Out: {"value": 1250, "unit": "rpm"}
